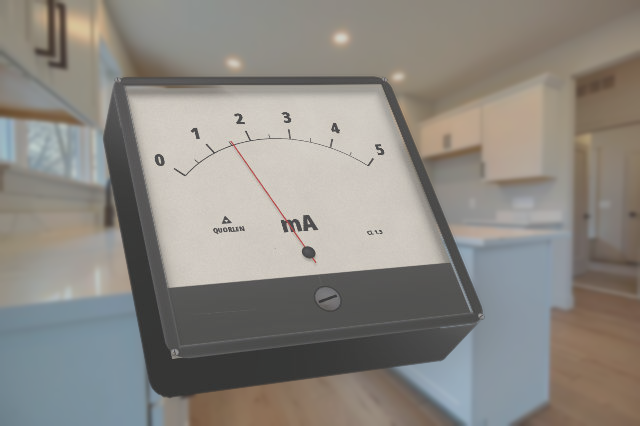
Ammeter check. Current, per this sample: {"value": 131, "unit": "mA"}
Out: {"value": 1.5, "unit": "mA"}
